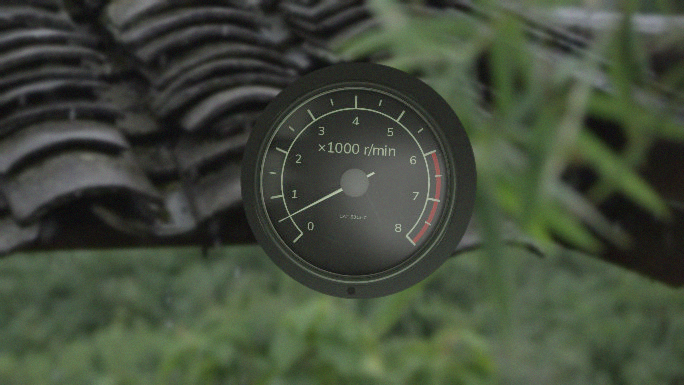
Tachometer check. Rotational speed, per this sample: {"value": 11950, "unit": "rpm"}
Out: {"value": 500, "unit": "rpm"}
